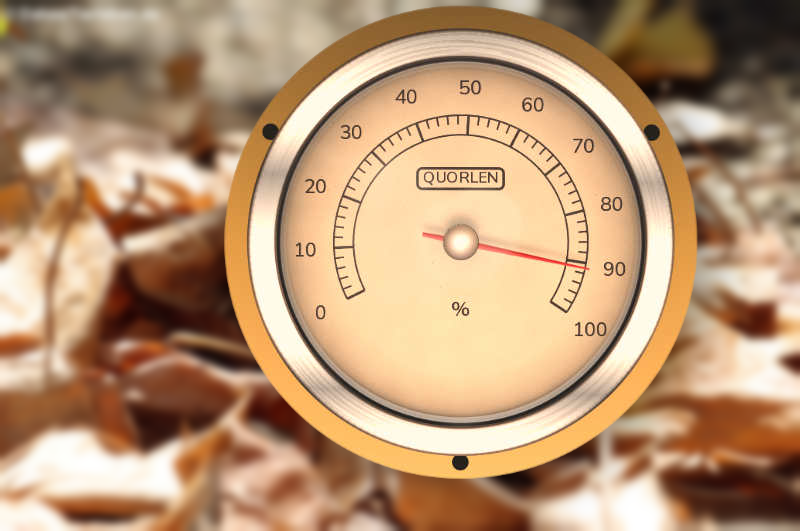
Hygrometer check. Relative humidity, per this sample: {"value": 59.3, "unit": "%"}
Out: {"value": 91, "unit": "%"}
